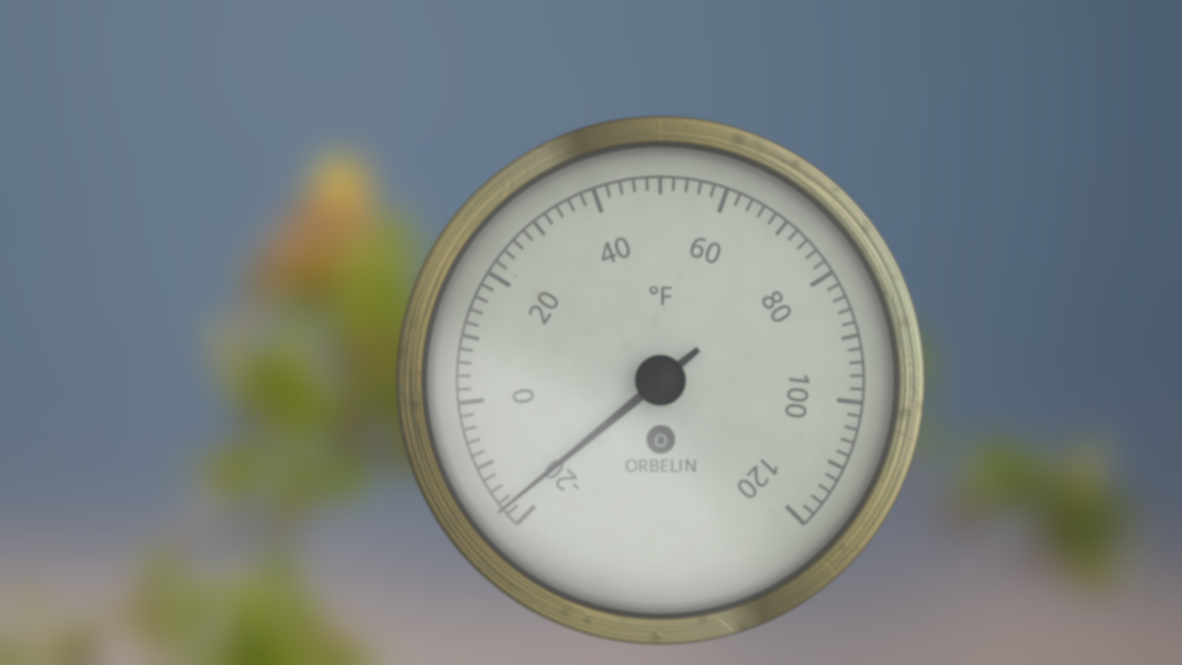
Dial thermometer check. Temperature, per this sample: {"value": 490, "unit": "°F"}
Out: {"value": -17, "unit": "°F"}
